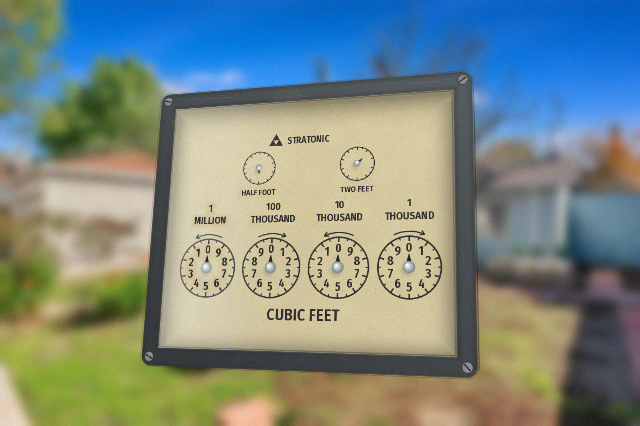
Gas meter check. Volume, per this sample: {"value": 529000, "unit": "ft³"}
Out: {"value": 0, "unit": "ft³"}
